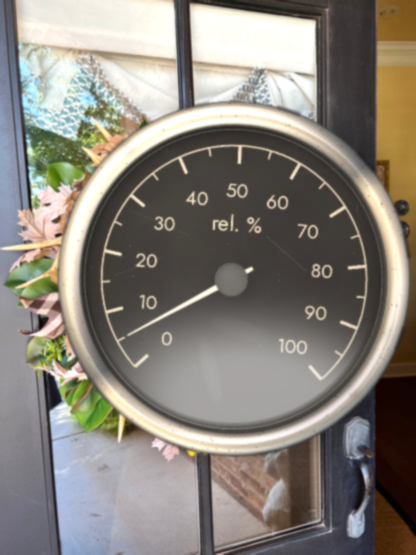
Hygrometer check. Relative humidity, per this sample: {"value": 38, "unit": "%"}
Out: {"value": 5, "unit": "%"}
